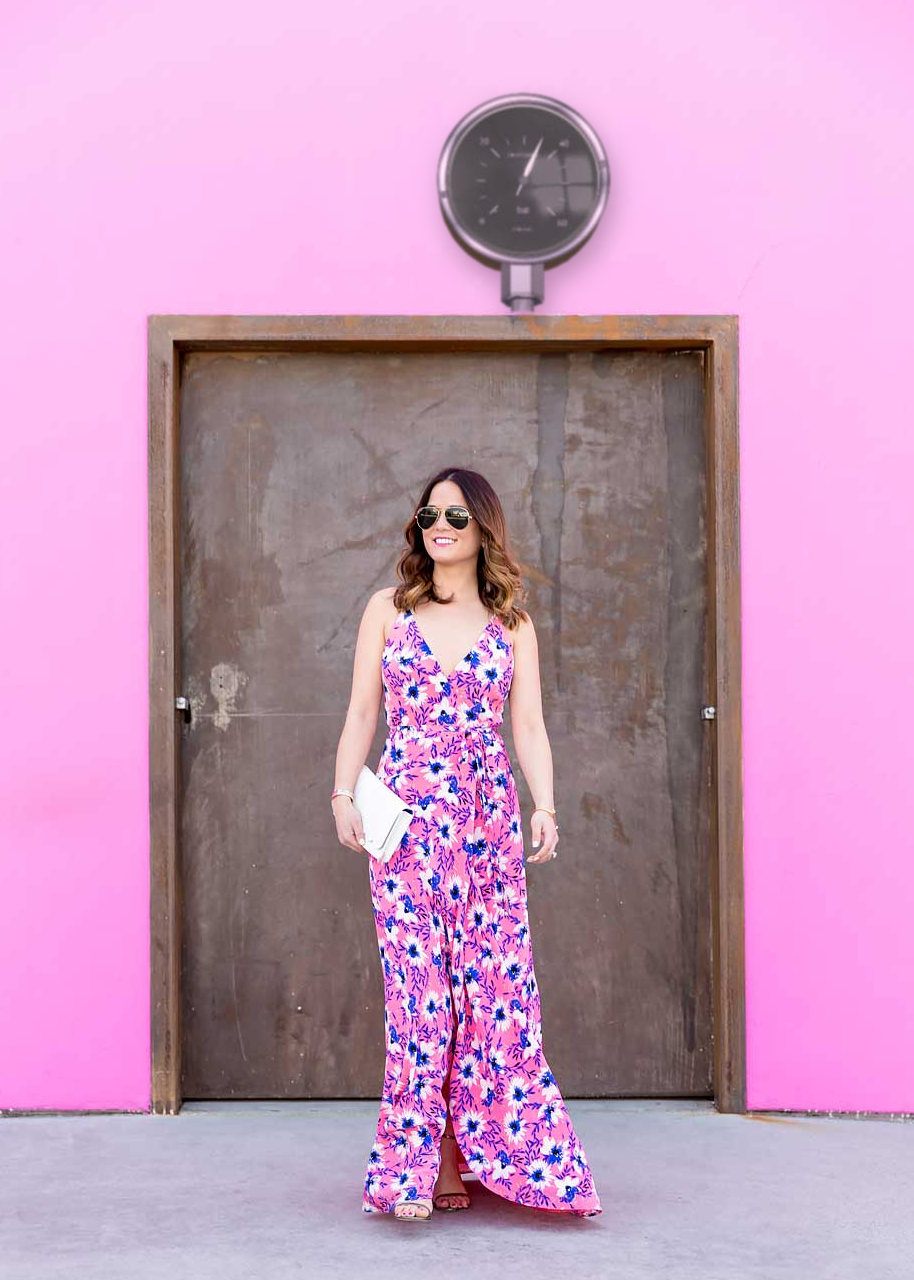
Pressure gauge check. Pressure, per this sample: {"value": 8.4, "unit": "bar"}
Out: {"value": 35, "unit": "bar"}
